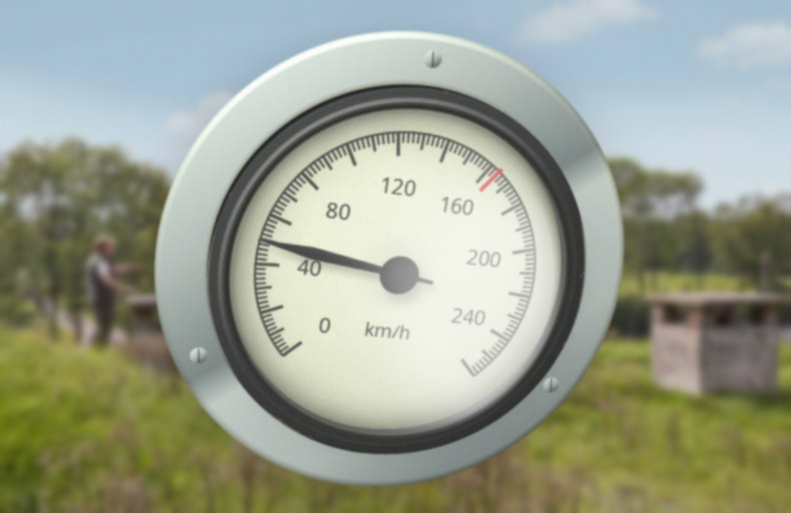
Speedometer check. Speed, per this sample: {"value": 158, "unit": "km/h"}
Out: {"value": 50, "unit": "km/h"}
